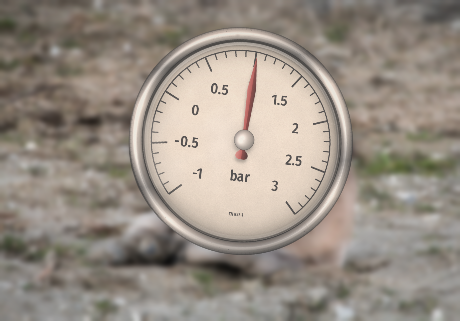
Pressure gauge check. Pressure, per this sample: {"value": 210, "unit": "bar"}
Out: {"value": 1, "unit": "bar"}
